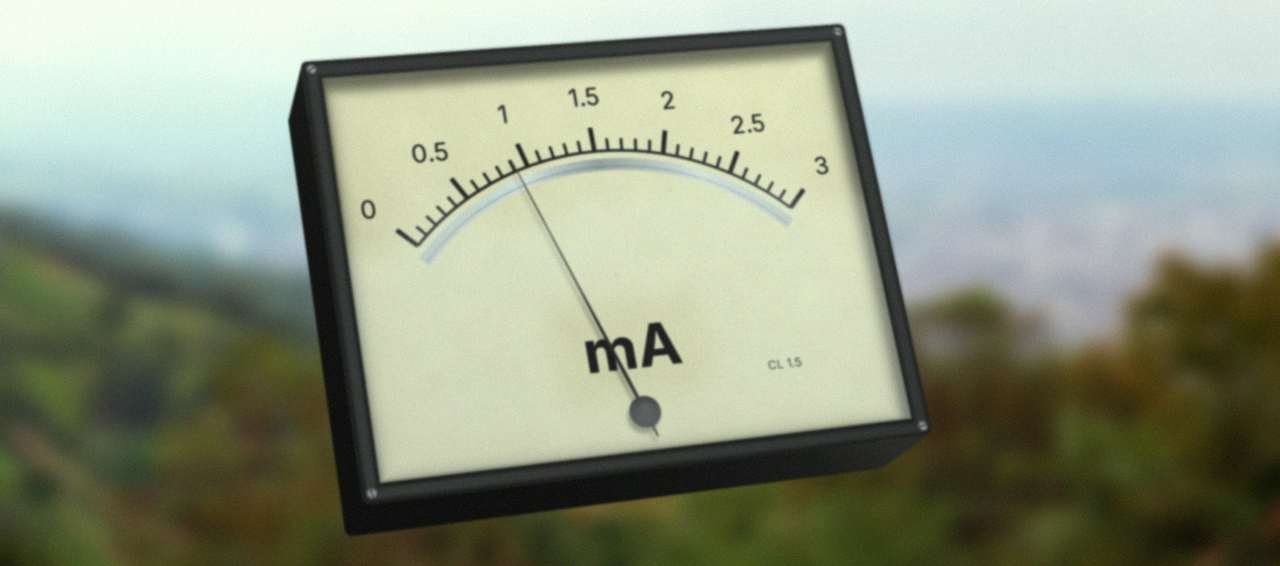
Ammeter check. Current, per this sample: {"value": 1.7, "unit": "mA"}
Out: {"value": 0.9, "unit": "mA"}
